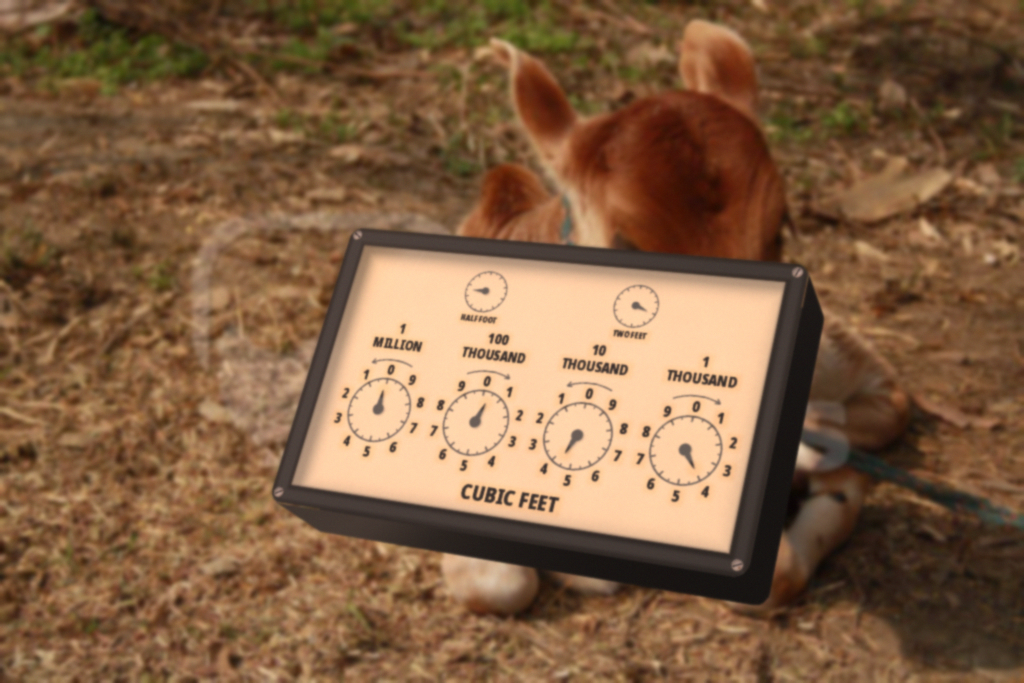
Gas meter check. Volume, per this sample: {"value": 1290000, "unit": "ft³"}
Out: {"value": 4400, "unit": "ft³"}
